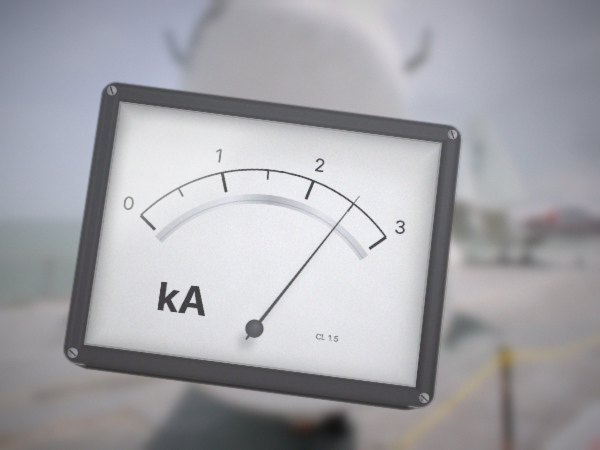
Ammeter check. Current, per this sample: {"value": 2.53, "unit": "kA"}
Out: {"value": 2.5, "unit": "kA"}
